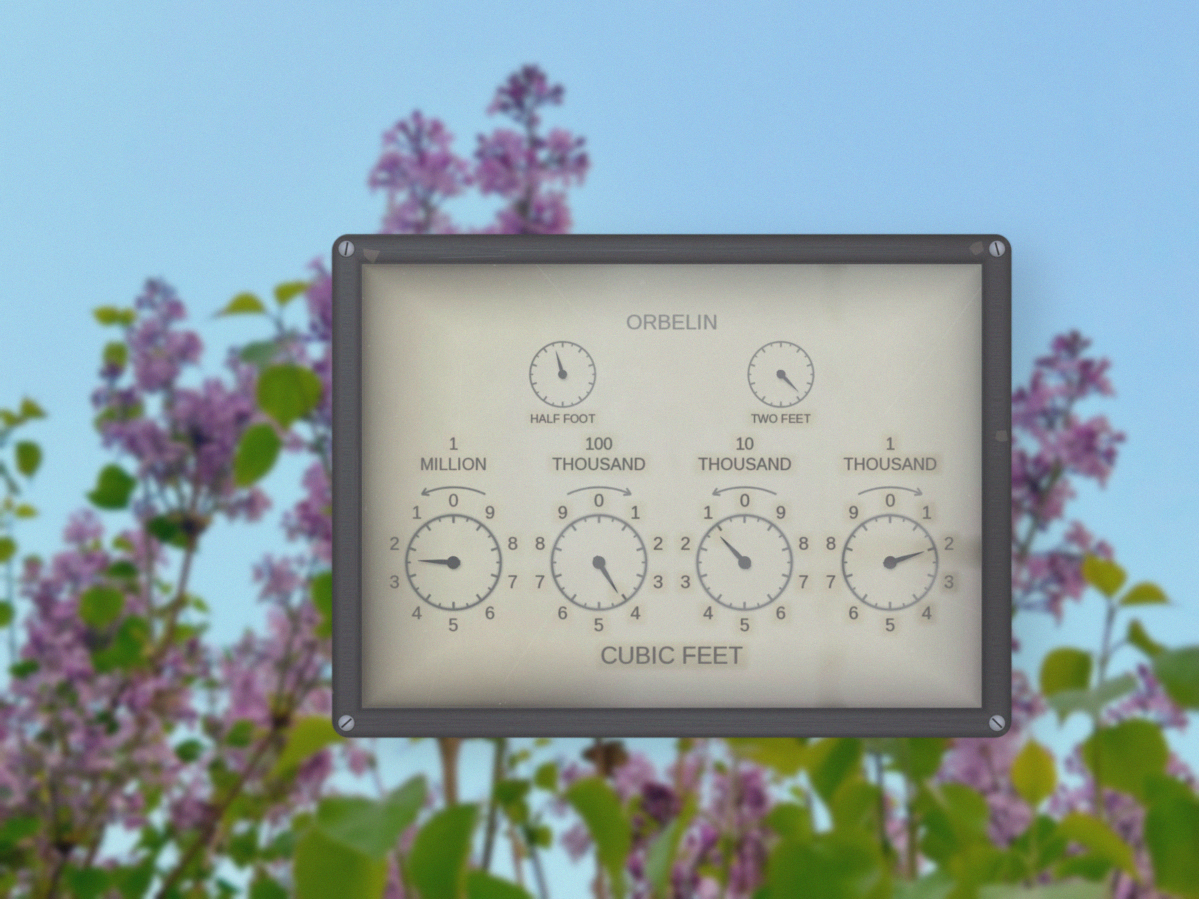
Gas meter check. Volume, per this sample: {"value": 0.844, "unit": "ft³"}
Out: {"value": 241200, "unit": "ft³"}
